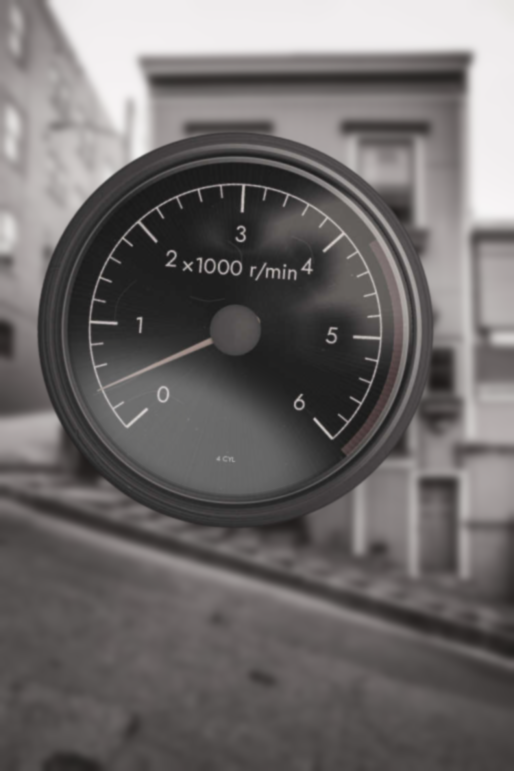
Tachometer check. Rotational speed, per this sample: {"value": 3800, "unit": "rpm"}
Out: {"value": 400, "unit": "rpm"}
